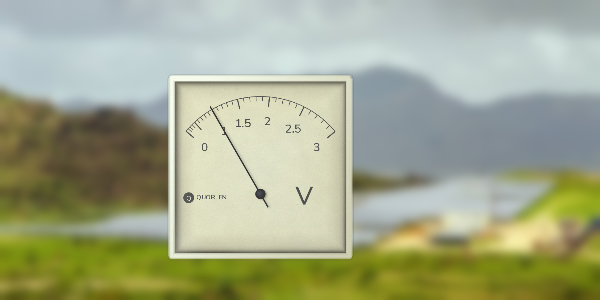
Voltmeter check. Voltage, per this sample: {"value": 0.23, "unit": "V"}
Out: {"value": 1, "unit": "V"}
